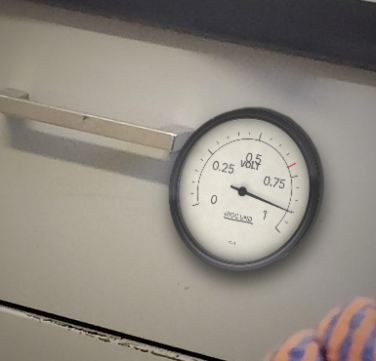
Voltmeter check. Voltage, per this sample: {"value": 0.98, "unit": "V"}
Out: {"value": 0.9, "unit": "V"}
